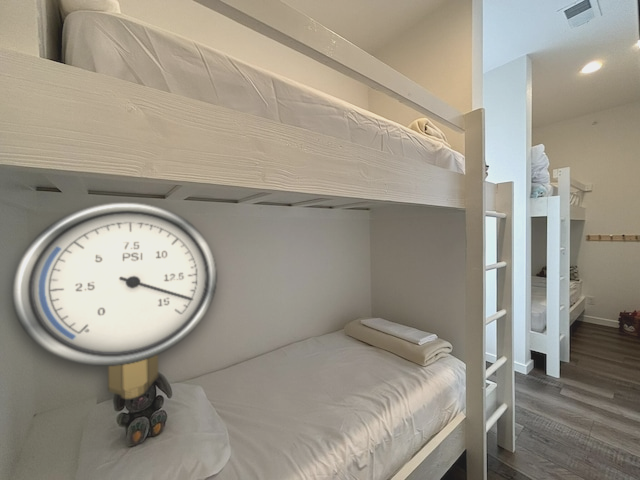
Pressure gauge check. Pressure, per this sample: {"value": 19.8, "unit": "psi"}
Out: {"value": 14, "unit": "psi"}
